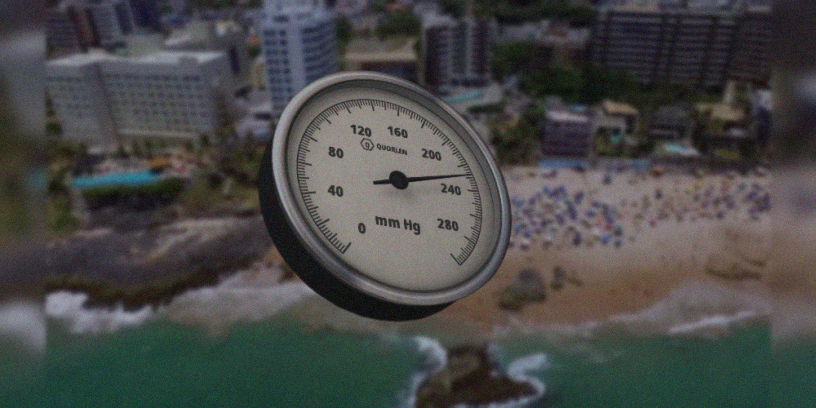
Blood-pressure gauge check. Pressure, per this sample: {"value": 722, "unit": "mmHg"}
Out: {"value": 230, "unit": "mmHg"}
